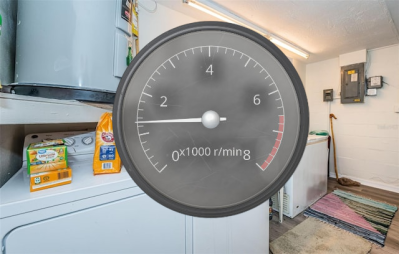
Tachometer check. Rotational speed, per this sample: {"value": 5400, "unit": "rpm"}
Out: {"value": 1300, "unit": "rpm"}
